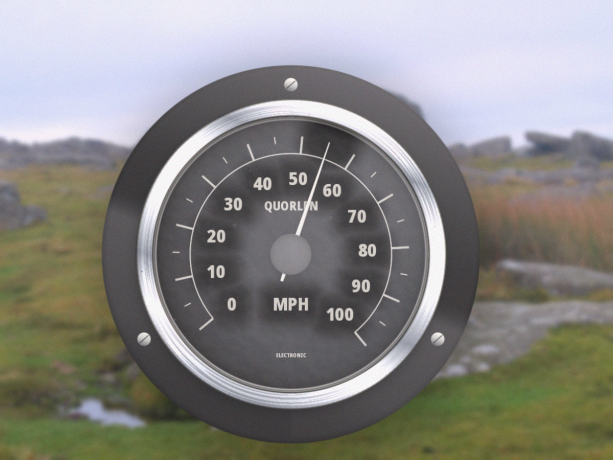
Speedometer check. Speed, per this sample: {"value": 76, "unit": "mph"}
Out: {"value": 55, "unit": "mph"}
